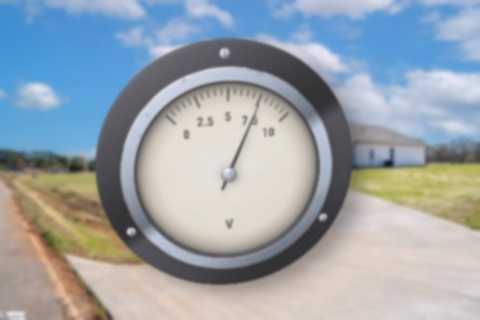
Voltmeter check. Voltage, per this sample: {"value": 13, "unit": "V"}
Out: {"value": 7.5, "unit": "V"}
